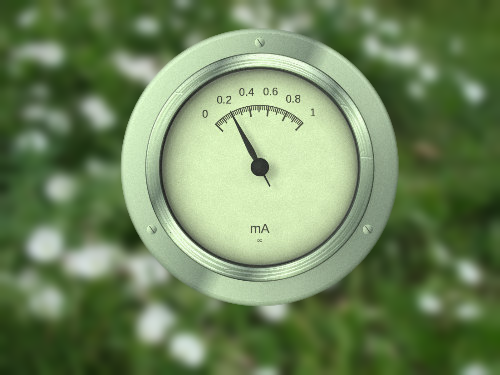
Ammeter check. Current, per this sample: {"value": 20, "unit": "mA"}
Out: {"value": 0.2, "unit": "mA"}
